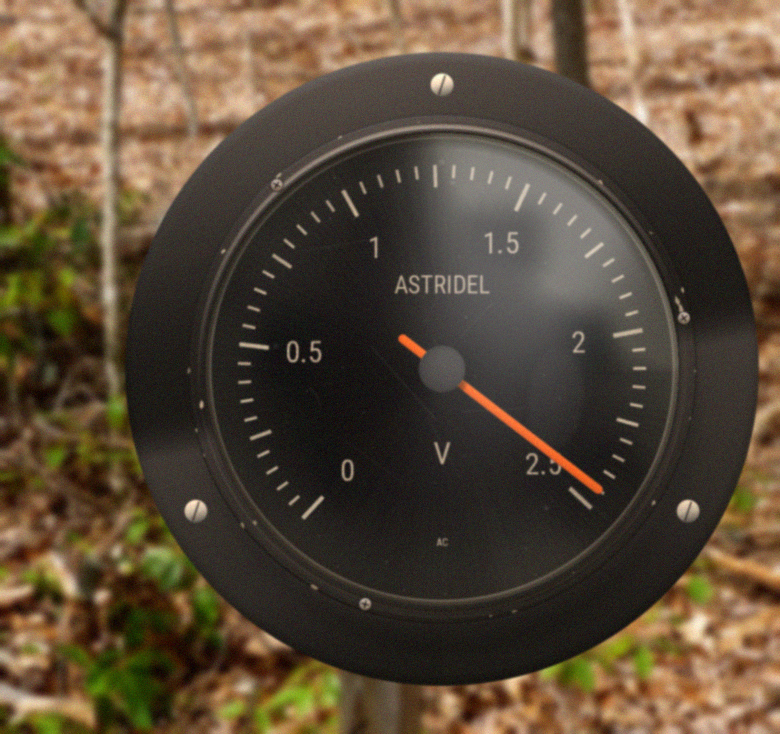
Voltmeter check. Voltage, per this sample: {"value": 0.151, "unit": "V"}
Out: {"value": 2.45, "unit": "V"}
